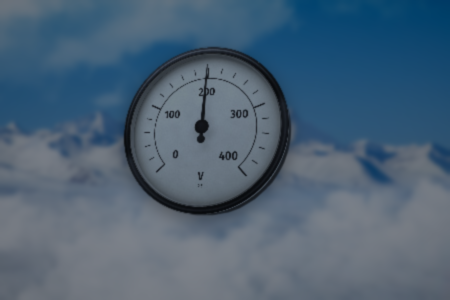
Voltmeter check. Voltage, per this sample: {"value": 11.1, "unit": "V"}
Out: {"value": 200, "unit": "V"}
